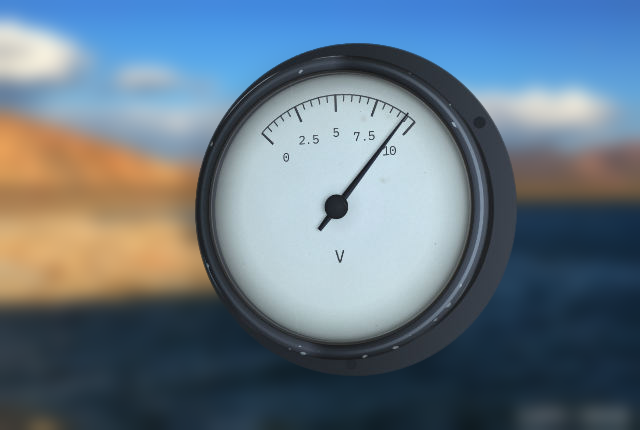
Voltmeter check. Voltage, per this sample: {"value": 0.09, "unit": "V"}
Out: {"value": 9.5, "unit": "V"}
